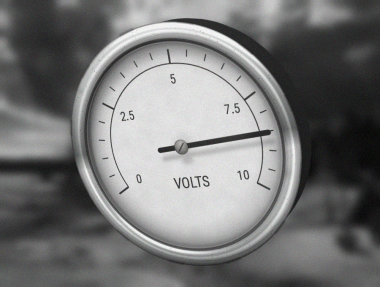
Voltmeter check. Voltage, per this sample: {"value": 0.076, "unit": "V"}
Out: {"value": 8.5, "unit": "V"}
